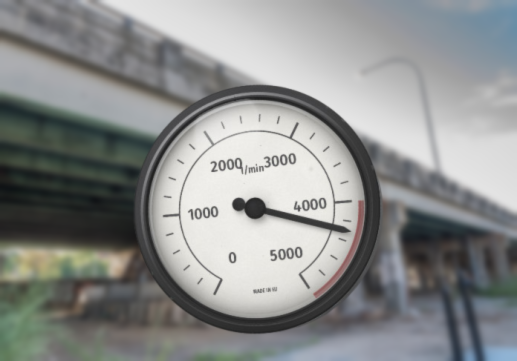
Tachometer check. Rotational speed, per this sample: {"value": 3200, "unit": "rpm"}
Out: {"value": 4300, "unit": "rpm"}
